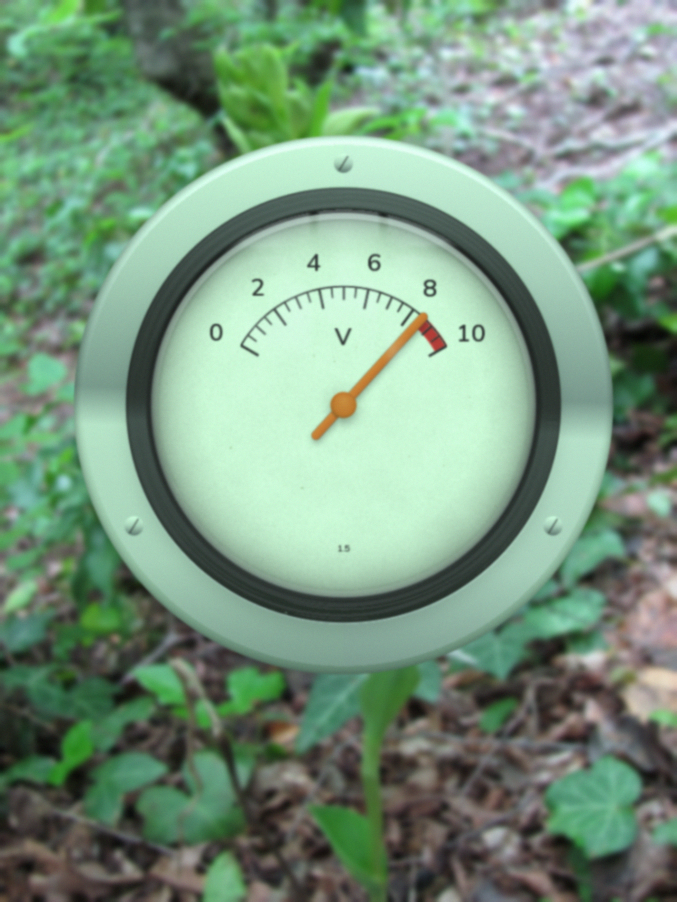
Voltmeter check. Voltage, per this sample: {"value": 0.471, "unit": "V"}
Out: {"value": 8.5, "unit": "V"}
